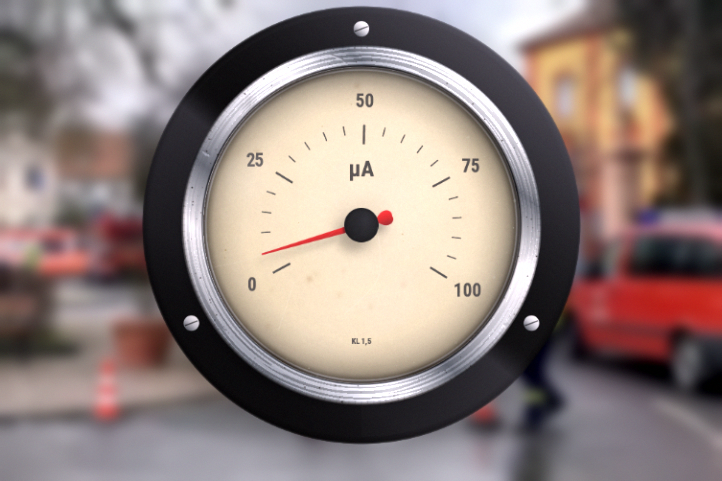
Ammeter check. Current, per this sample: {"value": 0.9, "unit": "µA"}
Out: {"value": 5, "unit": "µA"}
